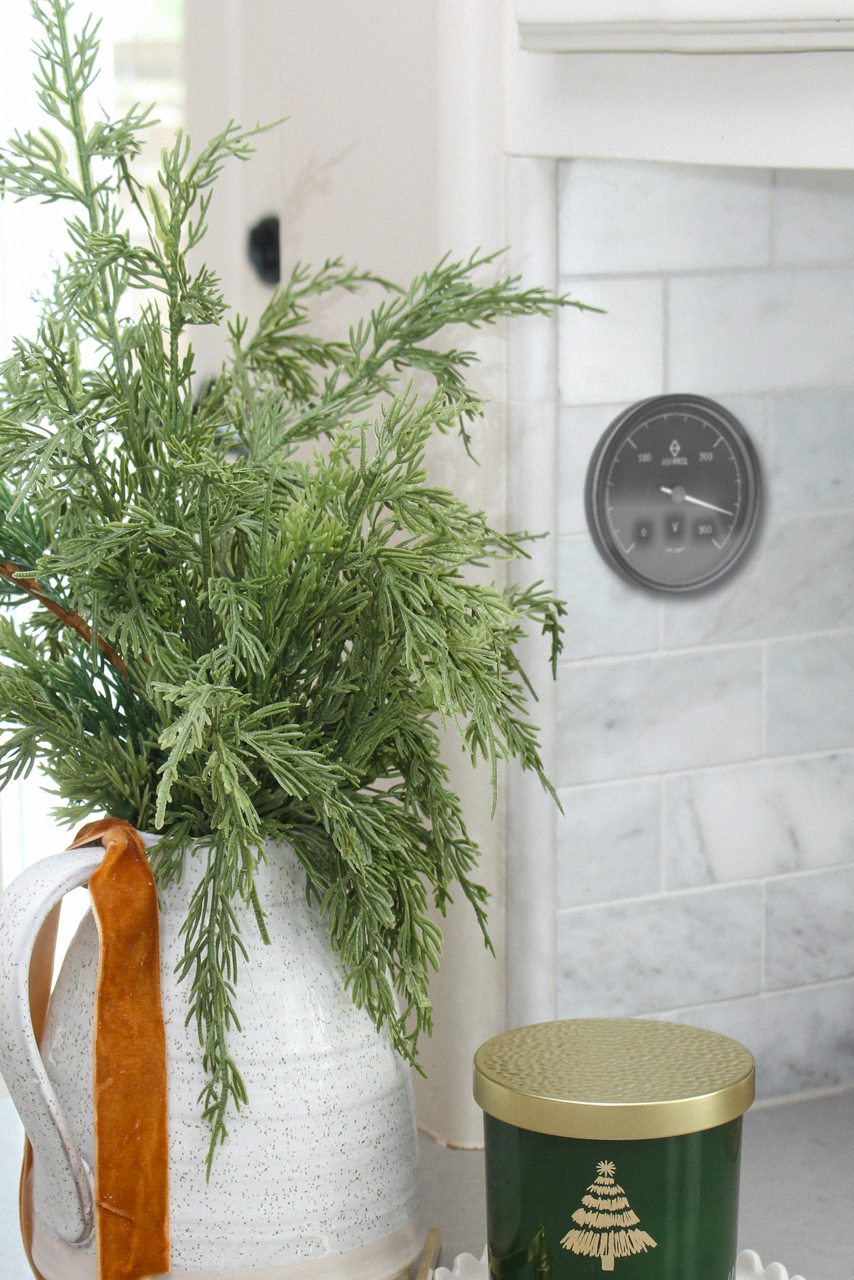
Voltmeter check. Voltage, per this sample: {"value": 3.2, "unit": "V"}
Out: {"value": 270, "unit": "V"}
